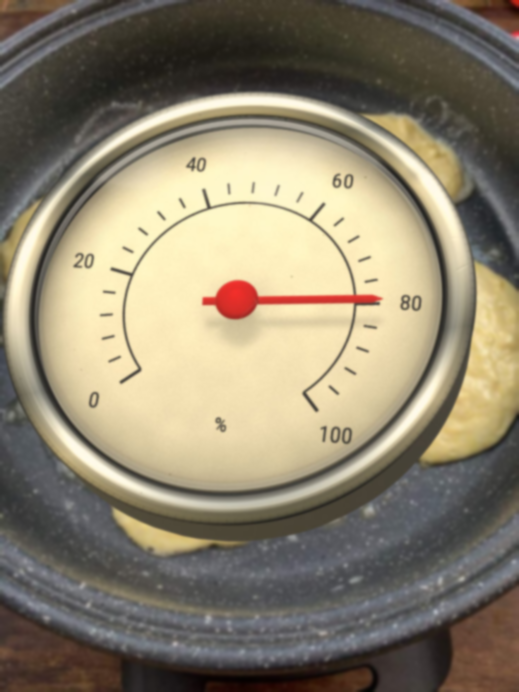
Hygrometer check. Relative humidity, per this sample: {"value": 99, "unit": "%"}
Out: {"value": 80, "unit": "%"}
